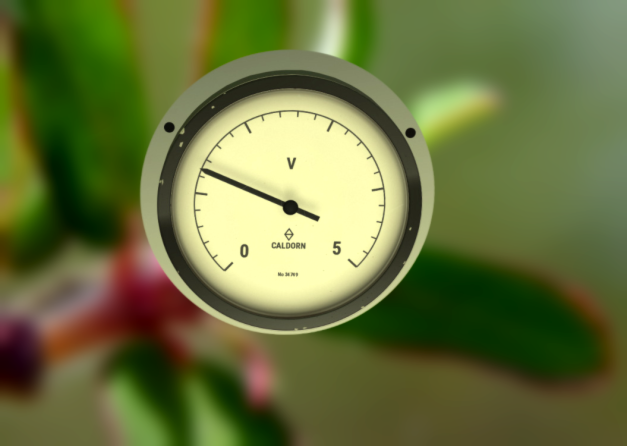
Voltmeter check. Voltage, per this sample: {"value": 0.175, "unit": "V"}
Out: {"value": 1.3, "unit": "V"}
